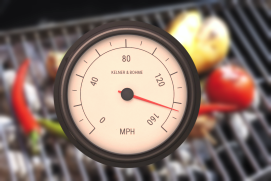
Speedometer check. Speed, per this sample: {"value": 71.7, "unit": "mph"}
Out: {"value": 145, "unit": "mph"}
